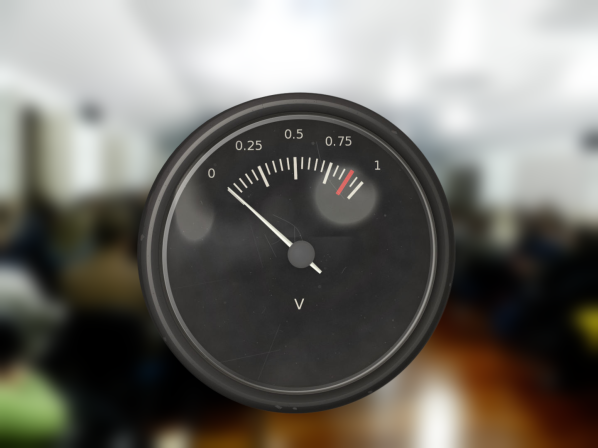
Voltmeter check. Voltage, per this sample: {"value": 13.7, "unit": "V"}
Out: {"value": 0, "unit": "V"}
